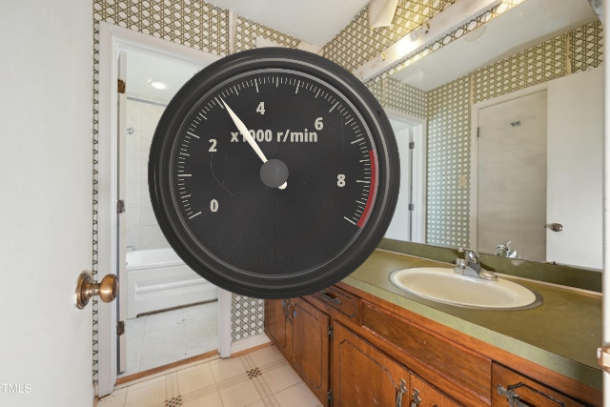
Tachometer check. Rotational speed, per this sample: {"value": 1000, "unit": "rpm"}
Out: {"value": 3100, "unit": "rpm"}
